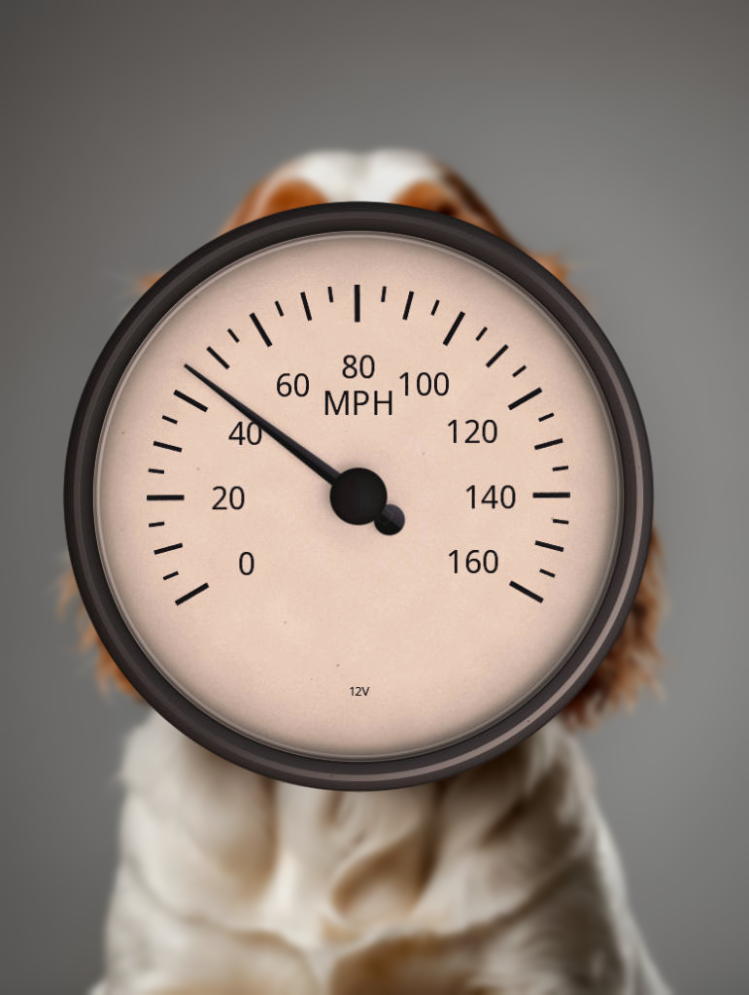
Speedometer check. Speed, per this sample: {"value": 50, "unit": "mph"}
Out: {"value": 45, "unit": "mph"}
